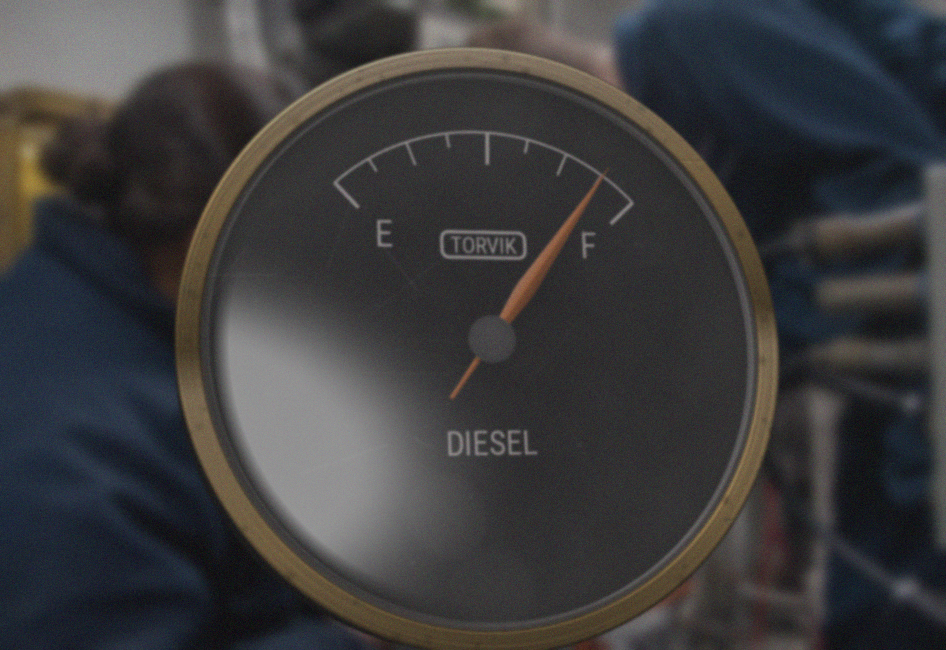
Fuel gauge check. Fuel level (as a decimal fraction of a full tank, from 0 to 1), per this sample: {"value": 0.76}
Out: {"value": 0.875}
